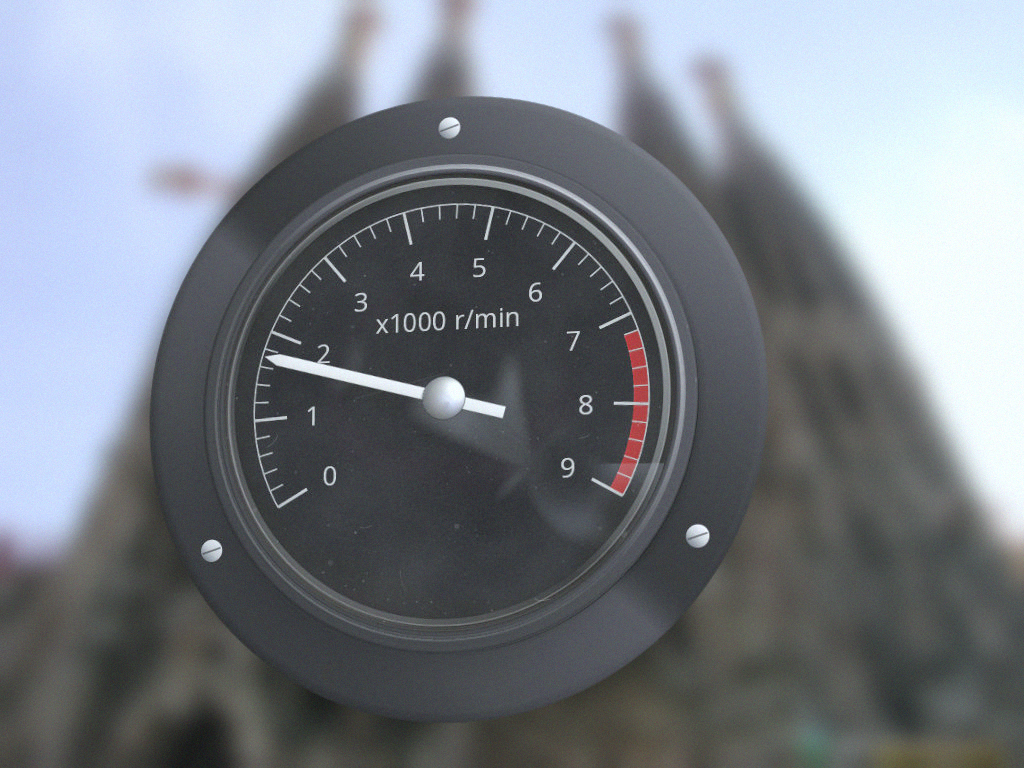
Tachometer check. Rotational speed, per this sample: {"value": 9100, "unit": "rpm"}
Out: {"value": 1700, "unit": "rpm"}
